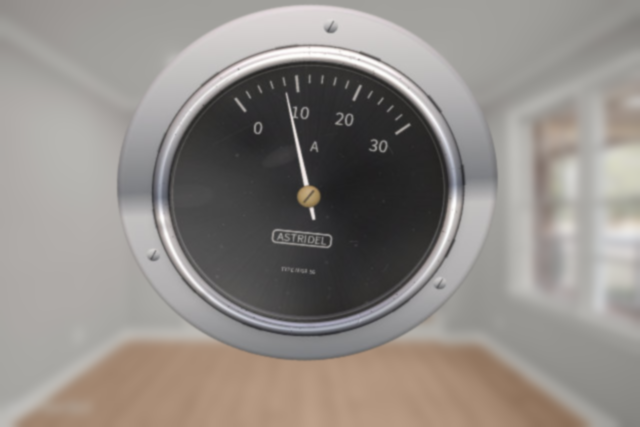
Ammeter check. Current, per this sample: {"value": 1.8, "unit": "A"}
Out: {"value": 8, "unit": "A"}
